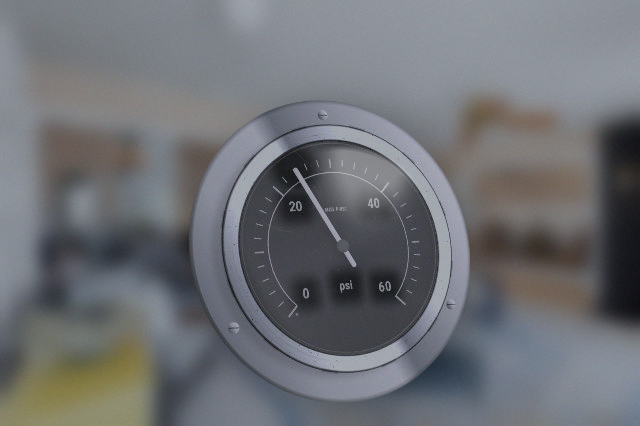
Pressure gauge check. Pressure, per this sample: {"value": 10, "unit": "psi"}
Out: {"value": 24, "unit": "psi"}
